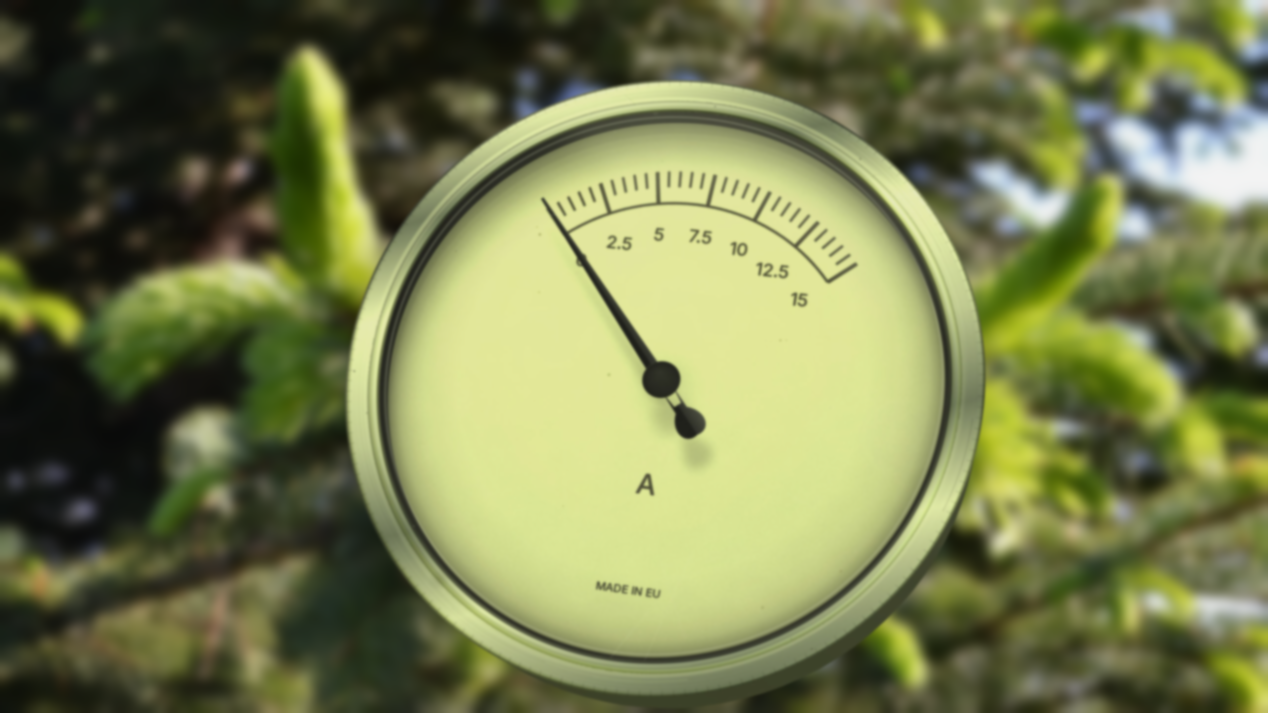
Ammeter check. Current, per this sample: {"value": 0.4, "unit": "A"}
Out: {"value": 0, "unit": "A"}
